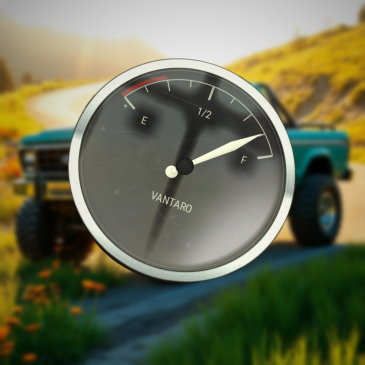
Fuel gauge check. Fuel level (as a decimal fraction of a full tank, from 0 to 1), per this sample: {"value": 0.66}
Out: {"value": 0.875}
